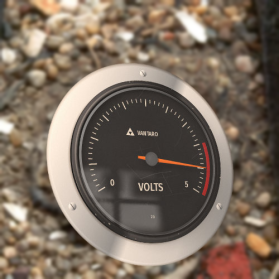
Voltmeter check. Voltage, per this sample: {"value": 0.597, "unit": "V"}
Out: {"value": 4.5, "unit": "V"}
